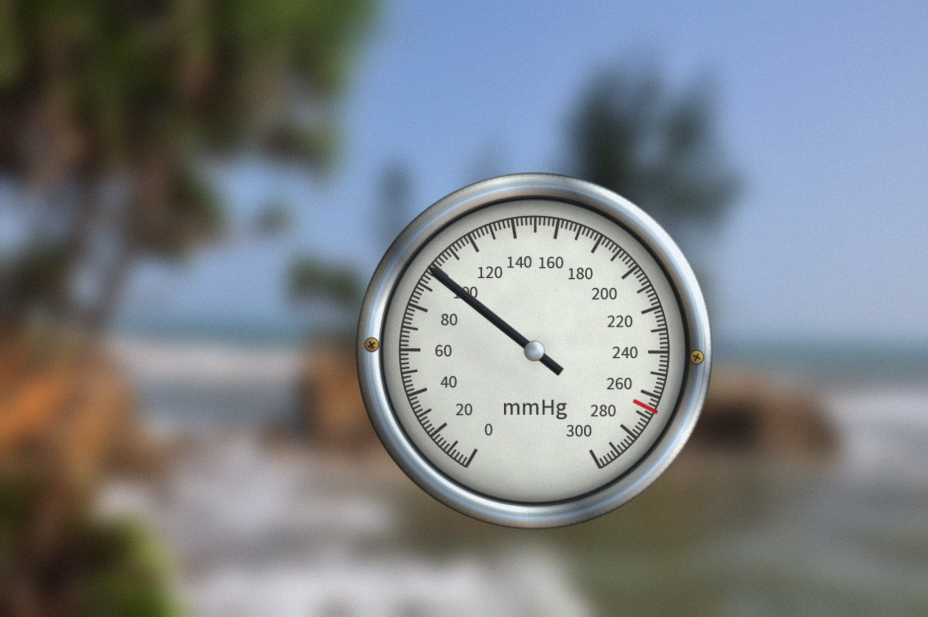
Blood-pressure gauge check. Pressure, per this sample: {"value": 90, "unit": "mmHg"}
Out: {"value": 98, "unit": "mmHg"}
